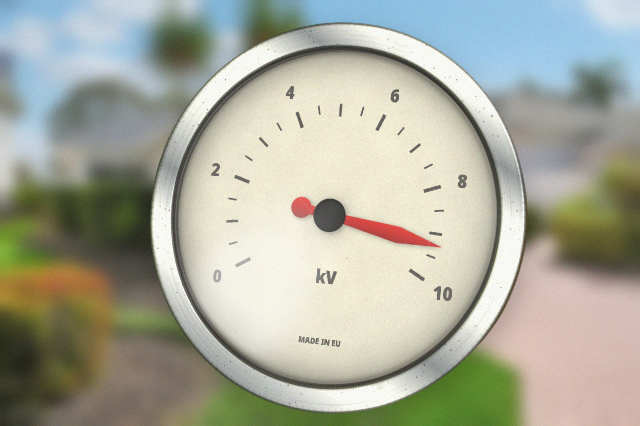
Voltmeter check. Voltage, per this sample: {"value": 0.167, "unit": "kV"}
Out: {"value": 9.25, "unit": "kV"}
